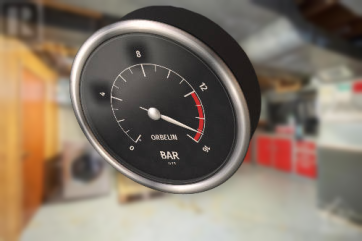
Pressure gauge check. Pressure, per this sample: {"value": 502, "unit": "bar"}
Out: {"value": 15, "unit": "bar"}
